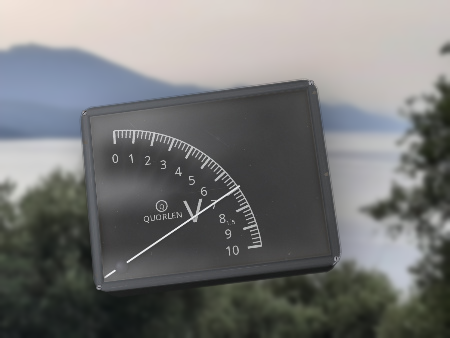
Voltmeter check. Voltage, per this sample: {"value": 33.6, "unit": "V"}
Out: {"value": 7, "unit": "V"}
